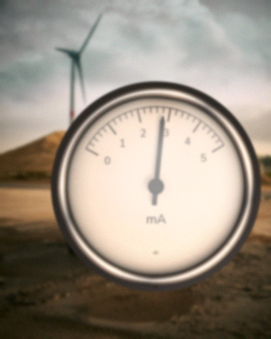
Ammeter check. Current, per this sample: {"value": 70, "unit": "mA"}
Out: {"value": 2.8, "unit": "mA"}
